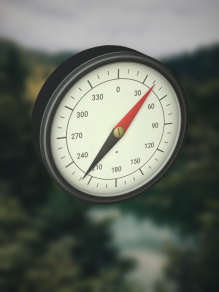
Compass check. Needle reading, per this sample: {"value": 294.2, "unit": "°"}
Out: {"value": 40, "unit": "°"}
